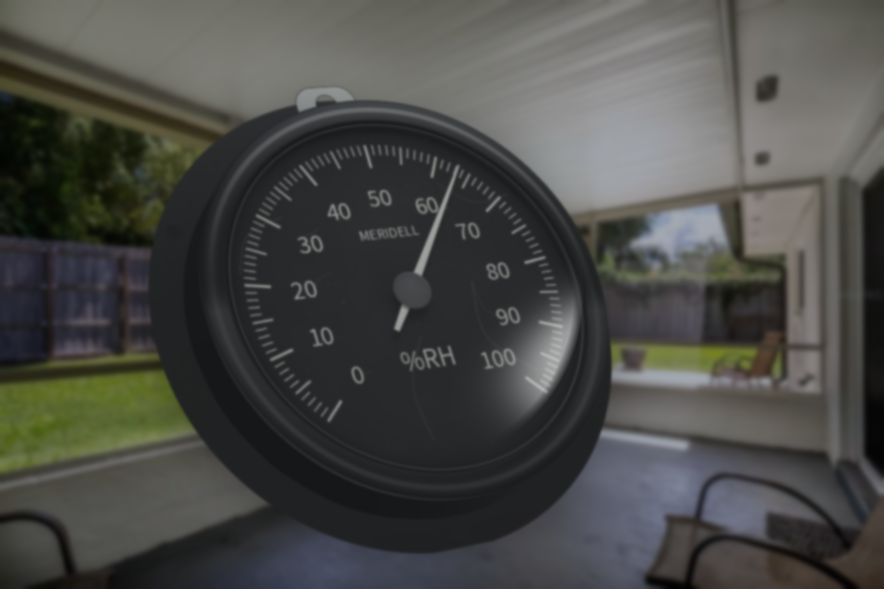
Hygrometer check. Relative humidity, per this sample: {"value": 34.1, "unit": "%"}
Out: {"value": 63, "unit": "%"}
